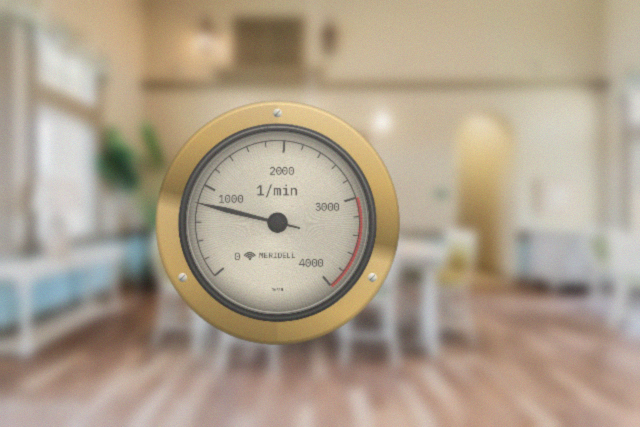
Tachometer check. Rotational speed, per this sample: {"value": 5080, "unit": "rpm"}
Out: {"value": 800, "unit": "rpm"}
